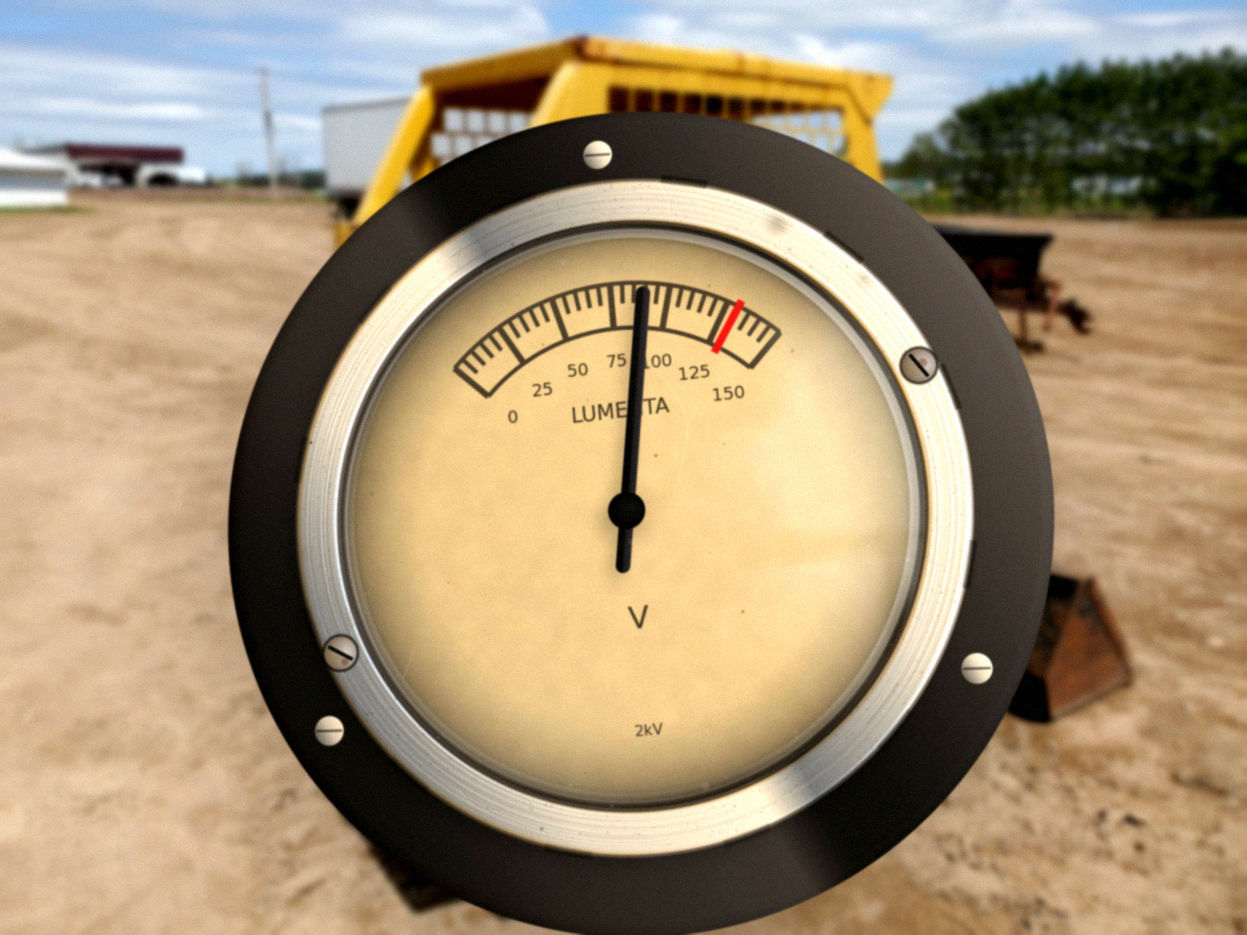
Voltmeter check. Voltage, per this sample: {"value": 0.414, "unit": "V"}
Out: {"value": 90, "unit": "V"}
